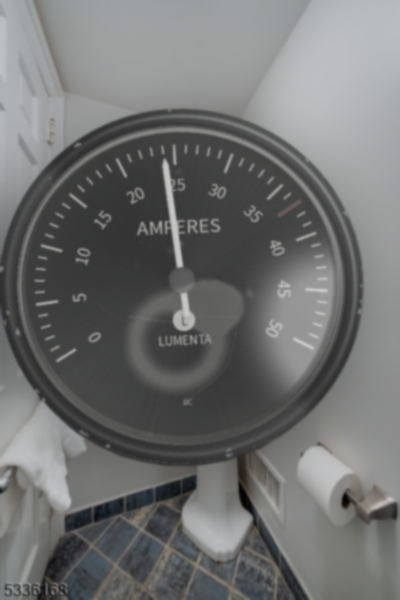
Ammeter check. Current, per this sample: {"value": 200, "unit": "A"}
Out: {"value": 24, "unit": "A"}
